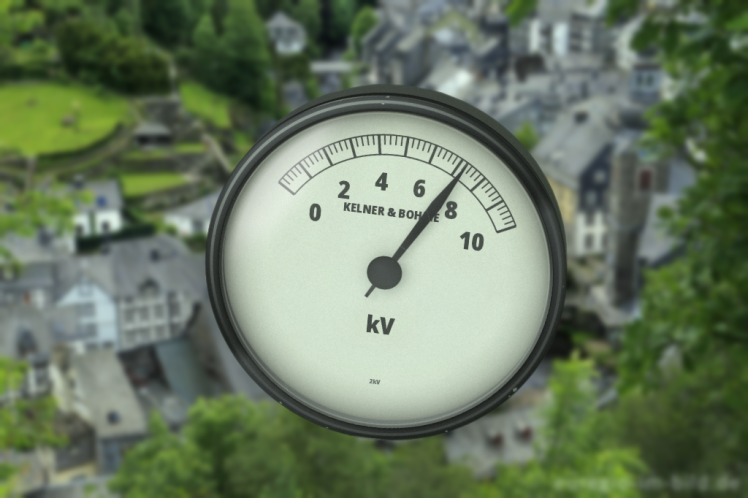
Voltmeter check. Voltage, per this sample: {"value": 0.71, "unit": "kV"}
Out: {"value": 7.2, "unit": "kV"}
